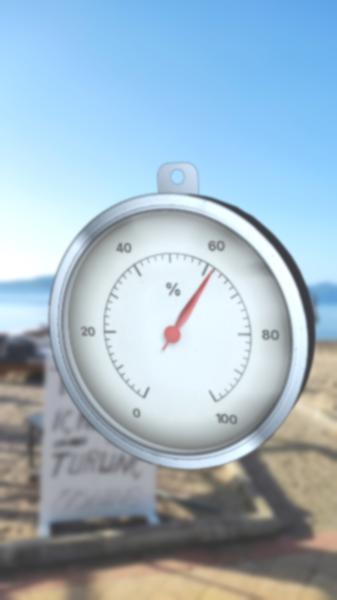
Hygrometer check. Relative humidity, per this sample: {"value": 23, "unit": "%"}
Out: {"value": 62, "unit": "%"}
